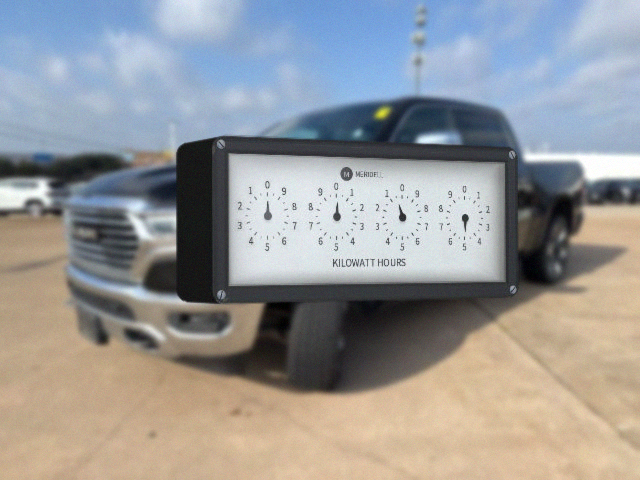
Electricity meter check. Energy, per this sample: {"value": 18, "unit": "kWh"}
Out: {"value": 5, "unit": "kWh"}
